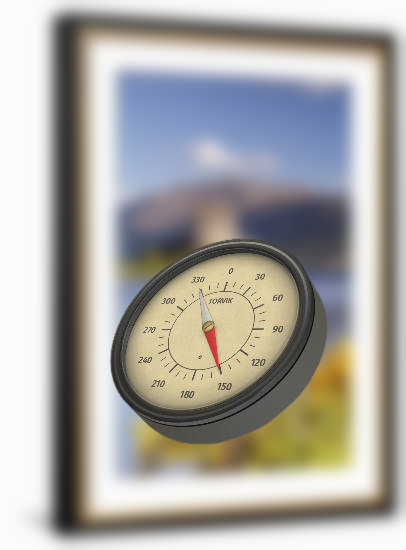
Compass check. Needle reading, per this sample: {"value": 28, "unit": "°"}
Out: {"value": 150, "unit": "°"}
